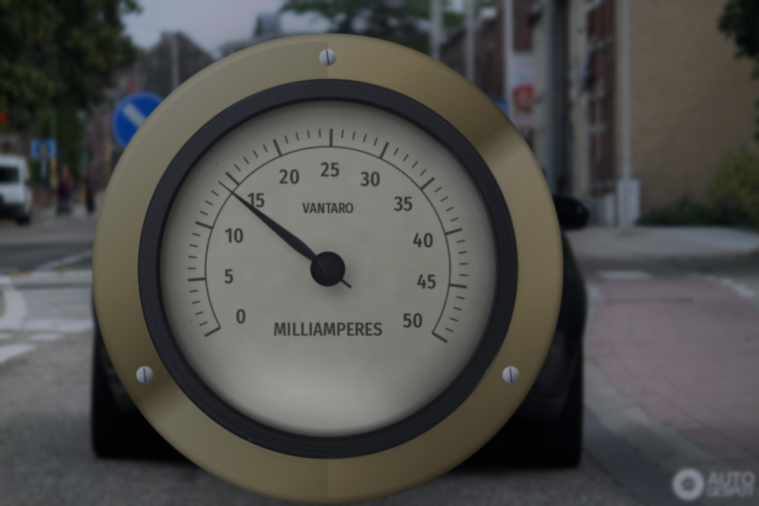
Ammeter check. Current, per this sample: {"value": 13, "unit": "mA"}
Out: {"value": 14, "unit": "mA"}
